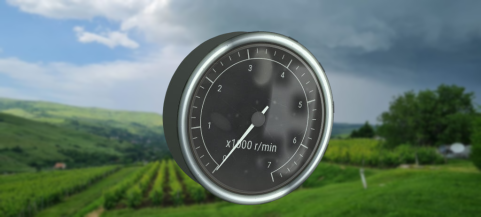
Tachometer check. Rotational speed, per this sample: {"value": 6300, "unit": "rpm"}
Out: {"value": 0, "unit": "rpm"}
